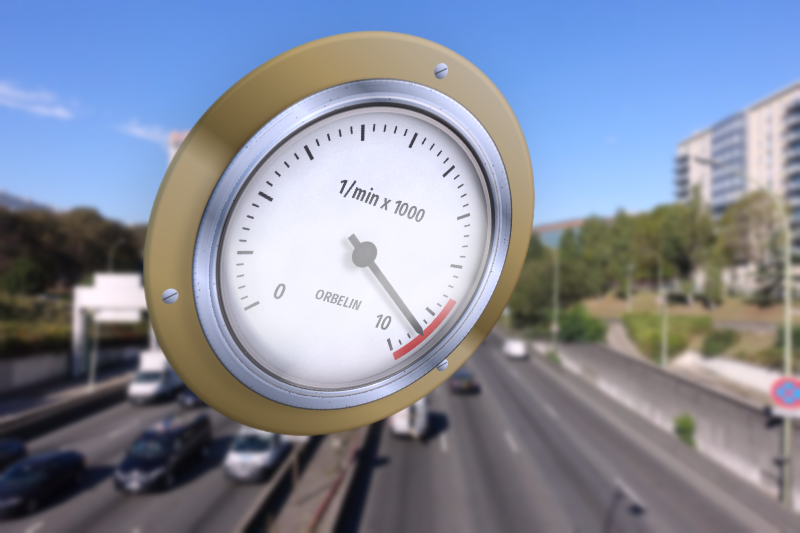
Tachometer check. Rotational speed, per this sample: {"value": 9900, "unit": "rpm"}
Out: {"value": 9400, "unit": "rpm"}
